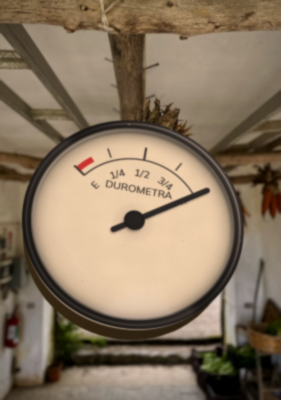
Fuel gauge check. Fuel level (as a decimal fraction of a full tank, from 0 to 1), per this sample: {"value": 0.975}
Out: {"value": 1}
